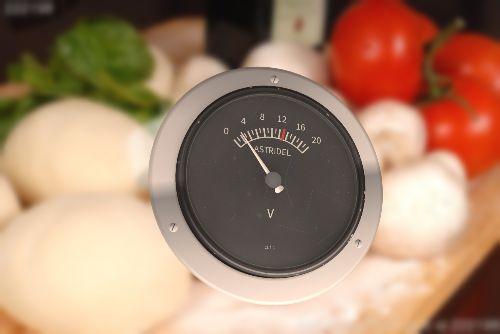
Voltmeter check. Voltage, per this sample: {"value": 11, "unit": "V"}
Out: {"value": 2, "unit": "V"}
